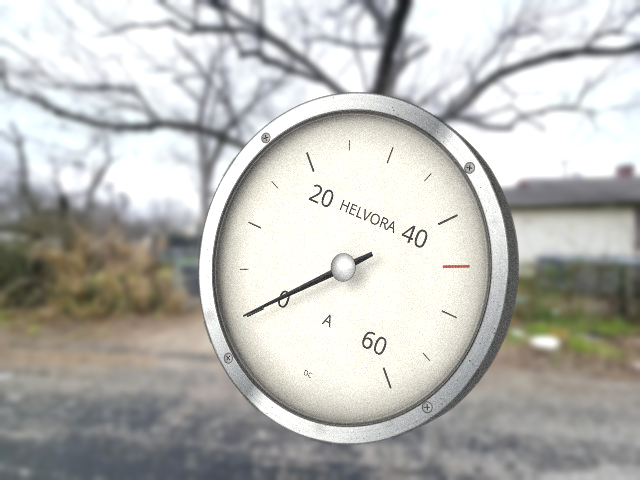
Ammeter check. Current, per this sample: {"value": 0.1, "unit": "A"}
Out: {"value": 0, "unit": "A"}
